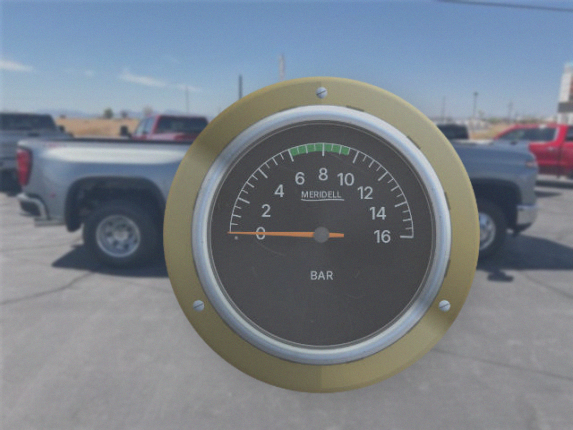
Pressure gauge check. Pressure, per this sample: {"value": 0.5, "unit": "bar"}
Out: {"value": 0, "unit": "bar"}
